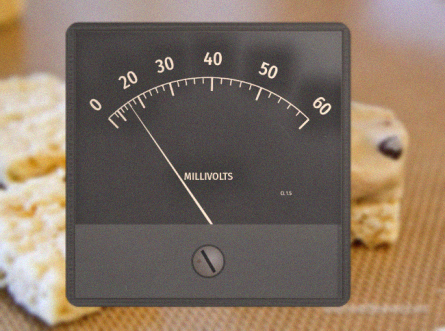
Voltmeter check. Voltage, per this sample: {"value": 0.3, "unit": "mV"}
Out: {"value": 16, "unit": "mV"}
